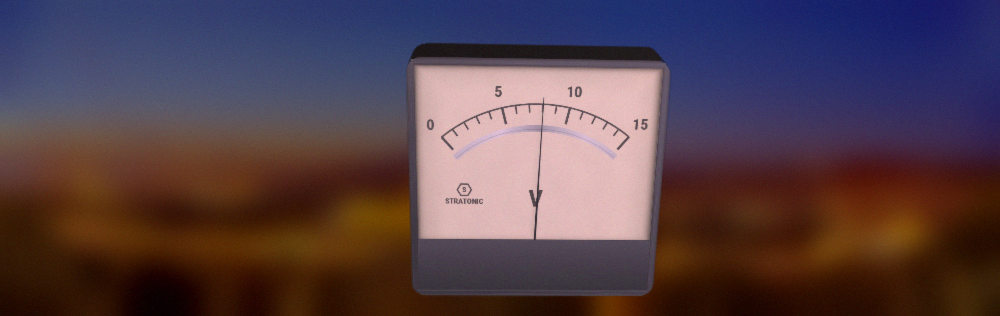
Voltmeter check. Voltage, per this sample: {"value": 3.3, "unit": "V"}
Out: {"value": 8, "unit": "V"}
